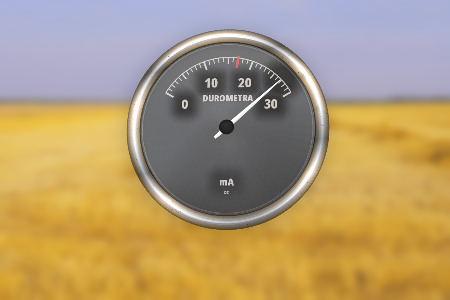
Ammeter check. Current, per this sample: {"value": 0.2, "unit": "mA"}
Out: {"value": 27, "unit": "mA"}
